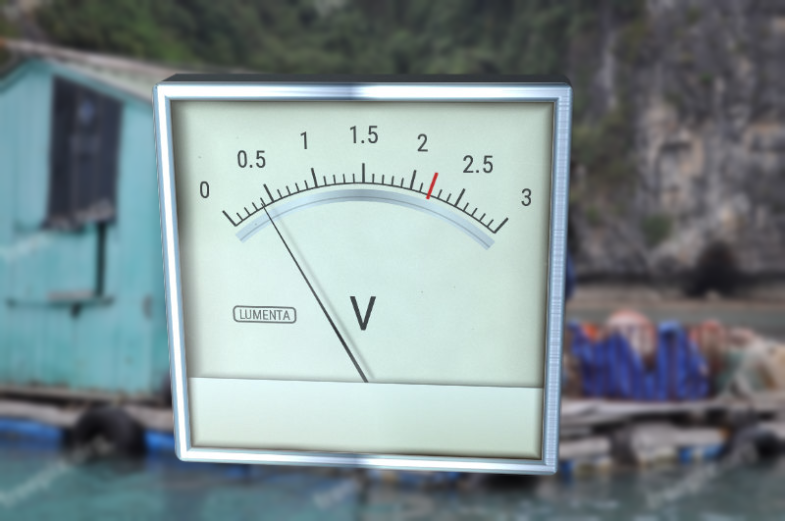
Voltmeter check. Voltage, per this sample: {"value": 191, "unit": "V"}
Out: {"value": 0.4, "unit": "V"}
